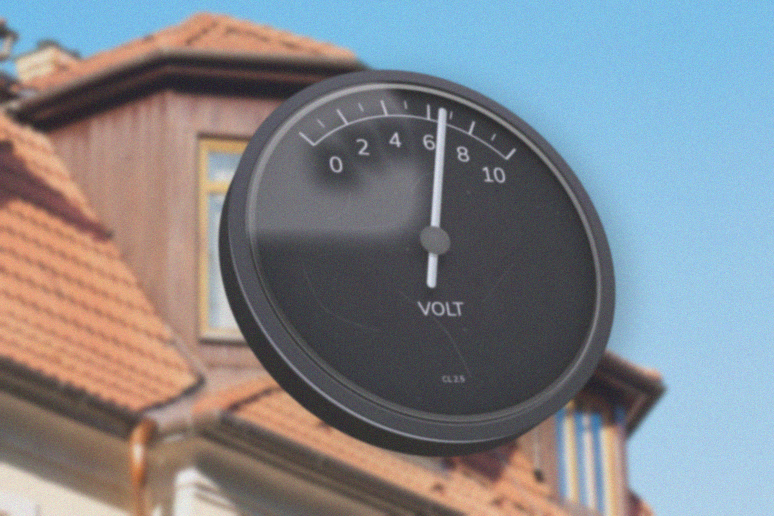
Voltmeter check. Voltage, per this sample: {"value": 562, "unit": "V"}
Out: {"value": 6.5, "unit": "V"}
